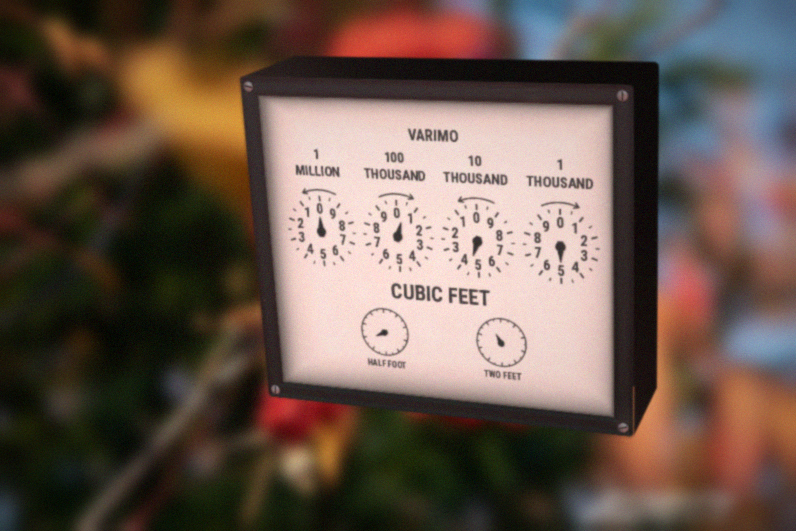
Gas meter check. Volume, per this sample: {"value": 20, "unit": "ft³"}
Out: {"value": 4500, "unit": "ft³"}
